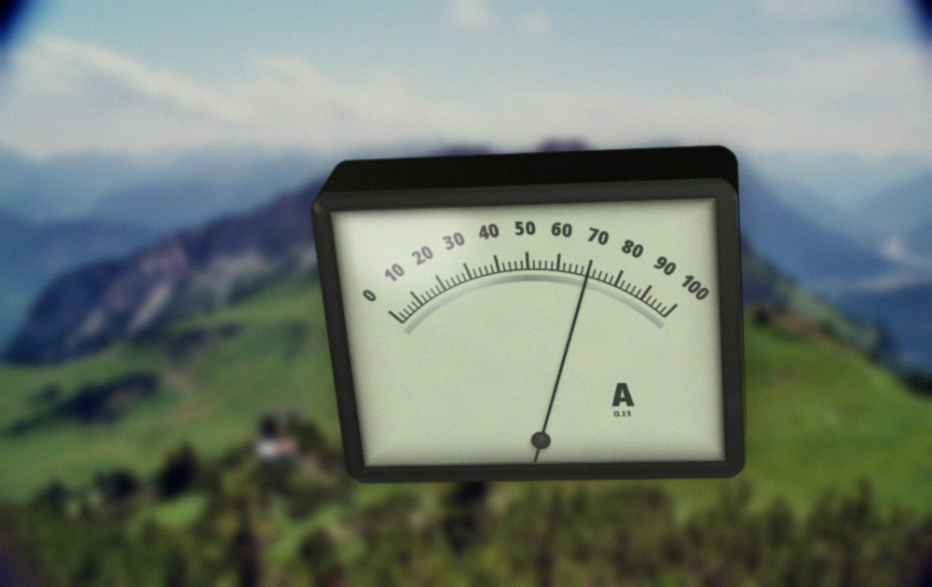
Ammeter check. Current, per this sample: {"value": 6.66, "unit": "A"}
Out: {"value": 70, "unit": "A"}
